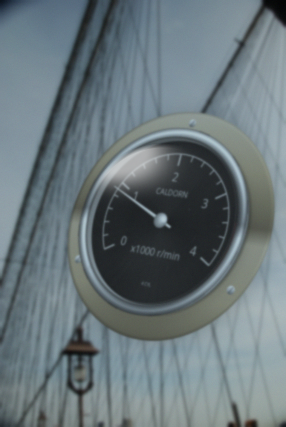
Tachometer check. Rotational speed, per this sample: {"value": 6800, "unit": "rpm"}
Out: {"value": 900, "unit": "rpm"}
